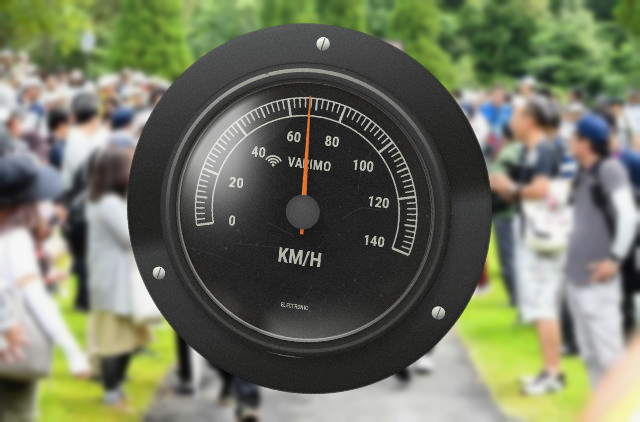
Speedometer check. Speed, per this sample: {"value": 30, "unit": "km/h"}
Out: {"value": 68, "unit": "km/h"}
